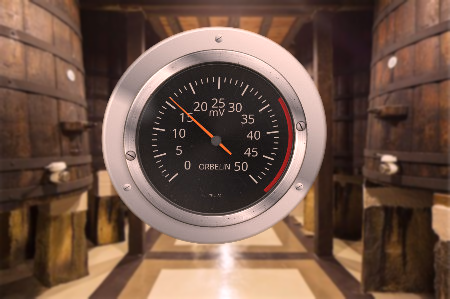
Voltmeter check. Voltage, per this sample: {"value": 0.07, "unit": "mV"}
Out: {"value": 16, "unit": "mV"}
